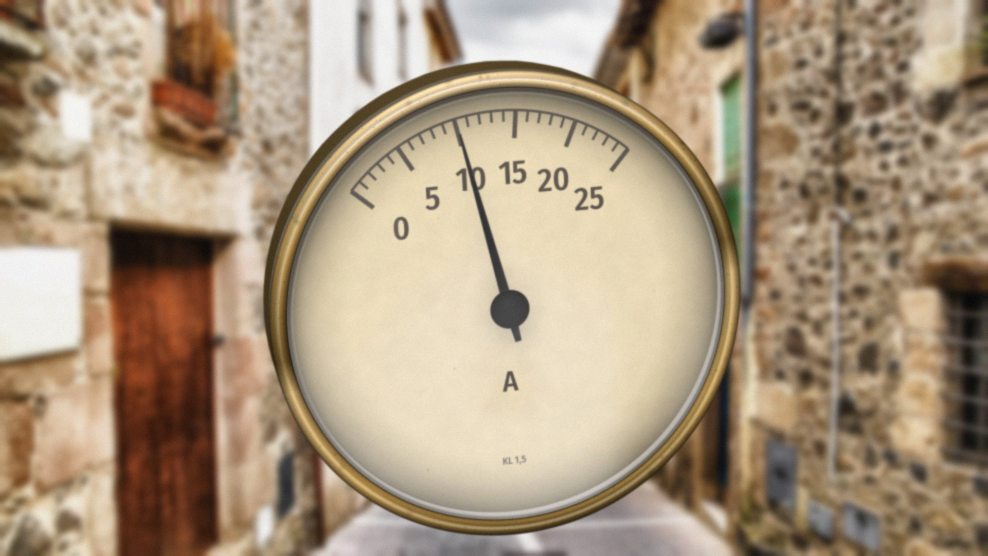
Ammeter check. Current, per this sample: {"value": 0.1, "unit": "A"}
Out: {"value": 10, "unit": "A"}
